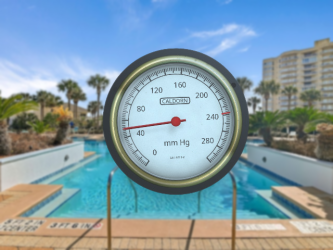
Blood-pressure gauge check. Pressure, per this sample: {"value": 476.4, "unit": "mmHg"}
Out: {"value": 50, "unit": "mmHg"}
